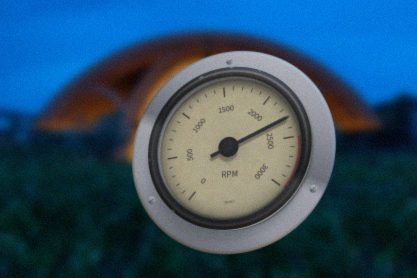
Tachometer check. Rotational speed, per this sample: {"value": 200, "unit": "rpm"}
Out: {"value": 2300, "unit": "rpm"}
